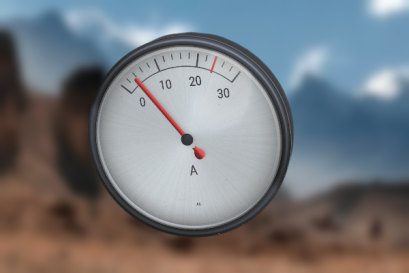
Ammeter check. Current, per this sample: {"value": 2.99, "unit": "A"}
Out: {"value": 4, "unit": "A"}
